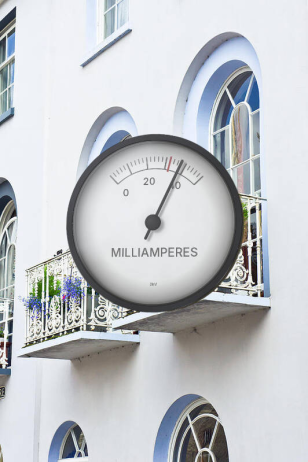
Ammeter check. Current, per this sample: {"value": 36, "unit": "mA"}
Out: {"value": 38, "unit": "mA"}
